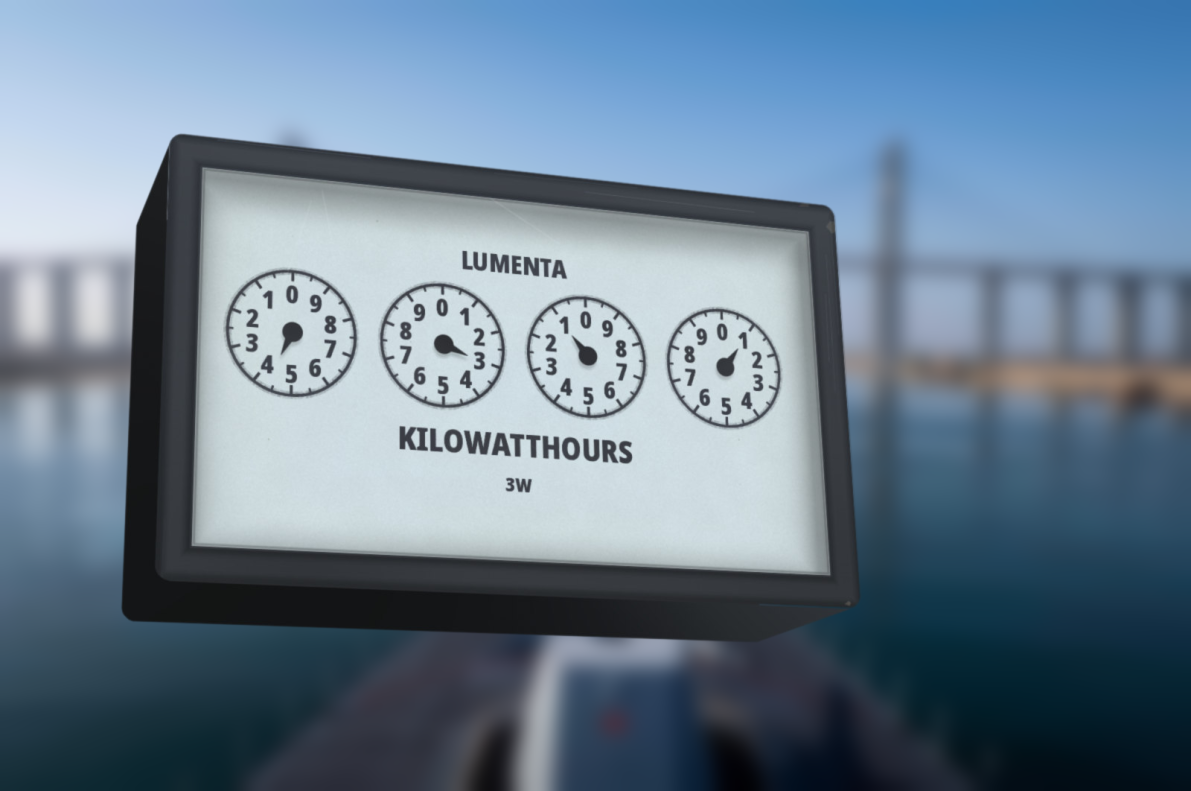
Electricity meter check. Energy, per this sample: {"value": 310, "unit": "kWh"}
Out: {"value": 4311, "unit": "kWh"}
